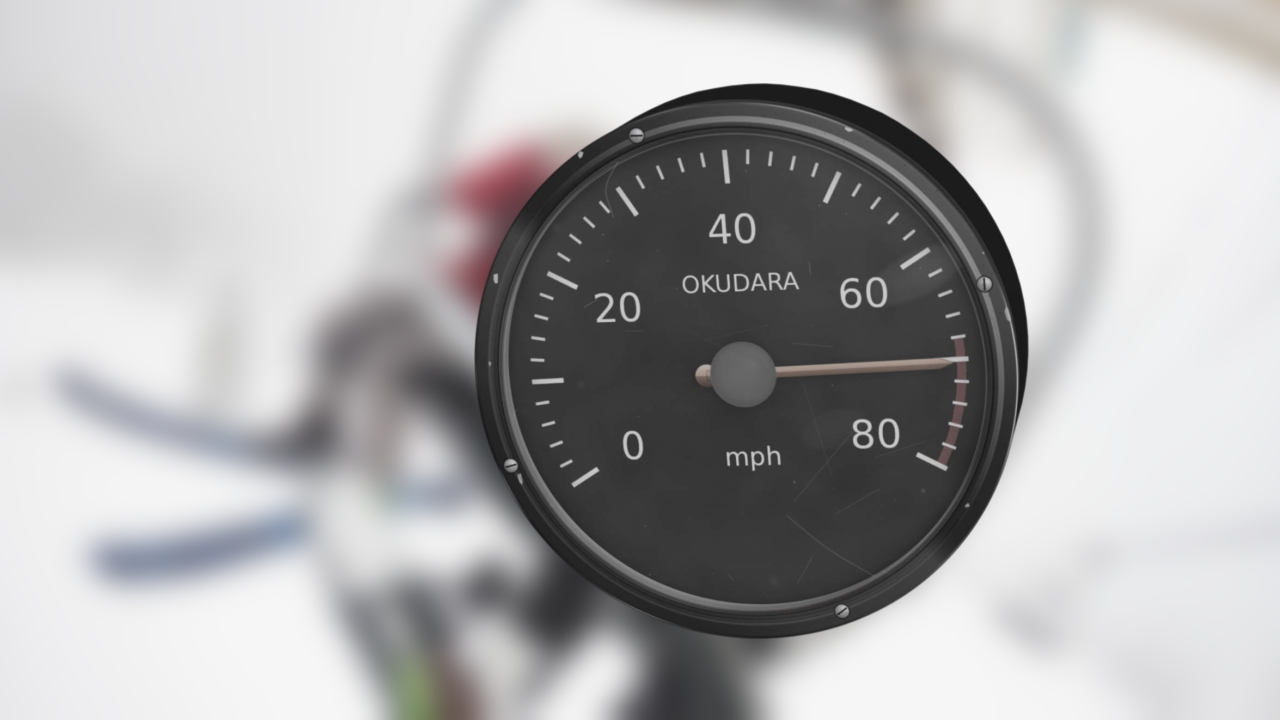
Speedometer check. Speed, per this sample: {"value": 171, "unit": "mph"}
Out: {"value": 70, "unit": "mph"}
